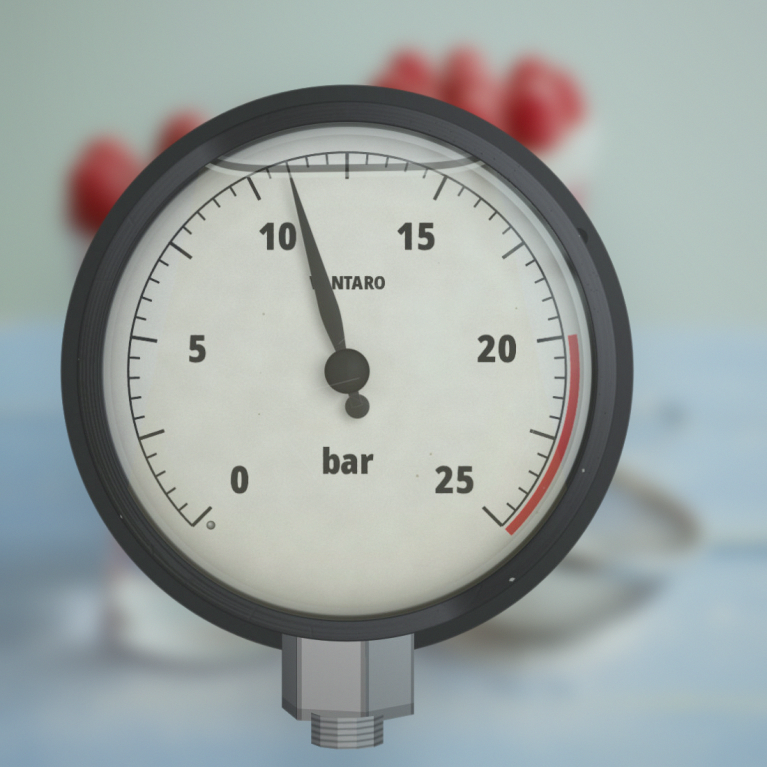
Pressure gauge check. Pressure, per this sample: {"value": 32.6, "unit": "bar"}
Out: {"value": 11, "unit": "bar"}
